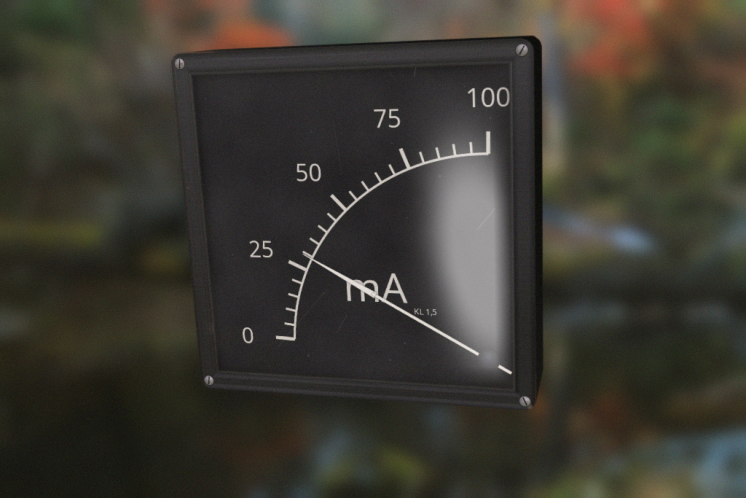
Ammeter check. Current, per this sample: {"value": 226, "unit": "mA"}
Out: {"value": 30, "unit": "mA"}
